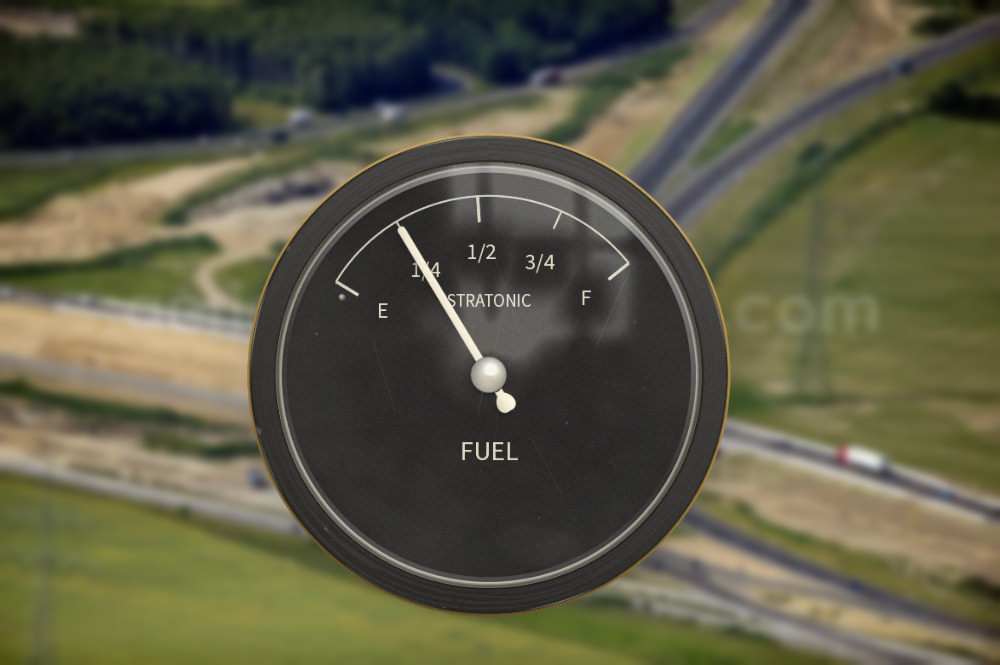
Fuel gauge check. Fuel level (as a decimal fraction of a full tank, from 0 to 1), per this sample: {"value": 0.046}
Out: {"value": 0.25}
